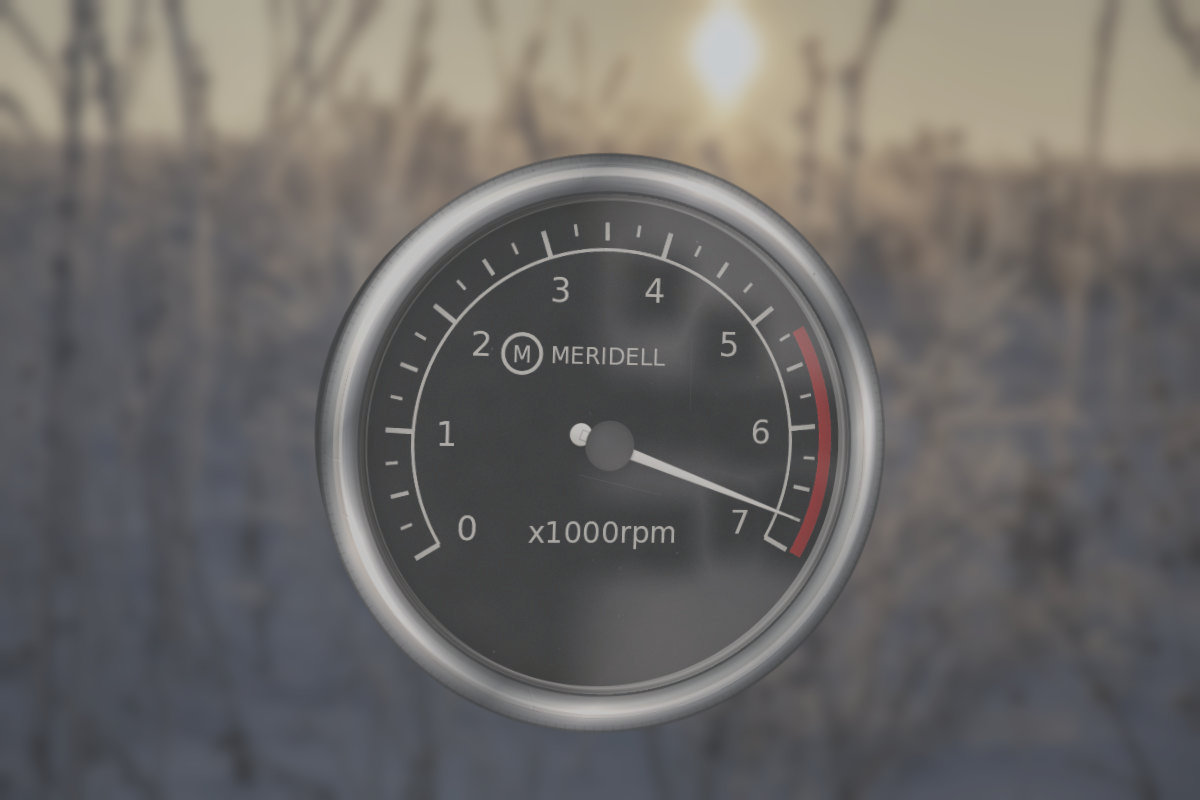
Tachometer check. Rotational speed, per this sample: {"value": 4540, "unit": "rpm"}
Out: {"value": 6750, "unit": "rpm"}
